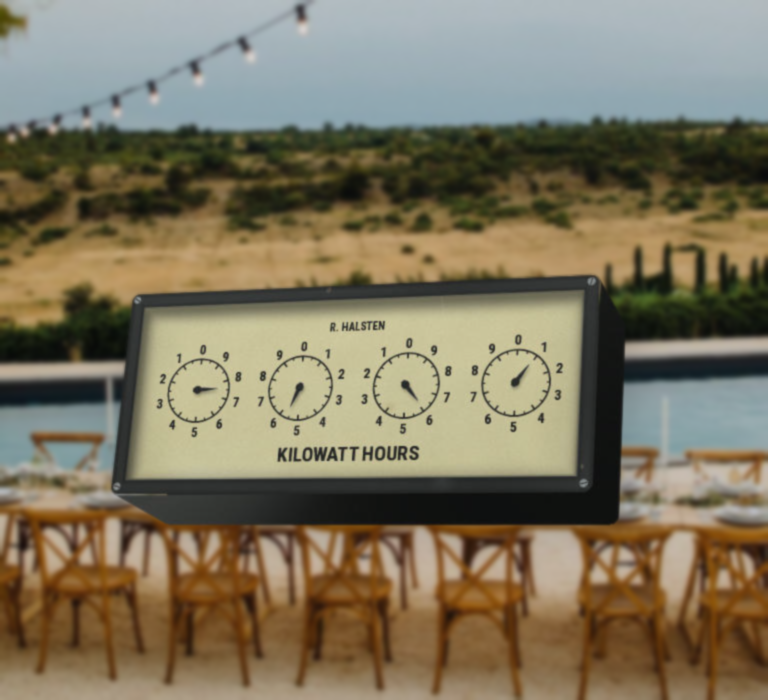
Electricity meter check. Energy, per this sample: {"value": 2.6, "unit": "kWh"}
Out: {"value": 7561, "unit": "kWh"}
